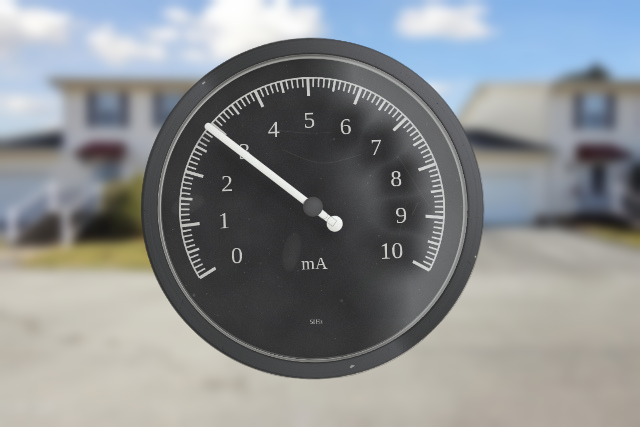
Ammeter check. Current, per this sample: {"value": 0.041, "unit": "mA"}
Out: {"value": 2.9, "unit": "mA"}
